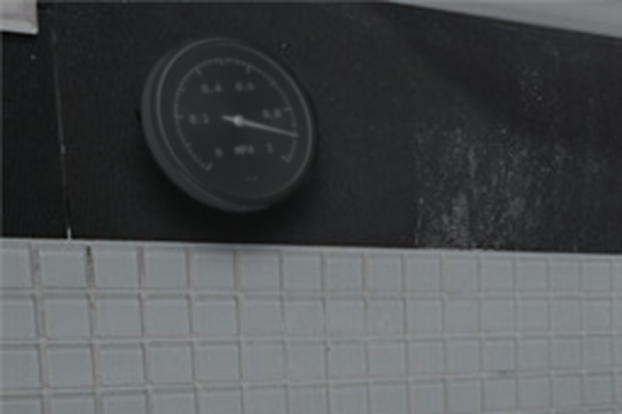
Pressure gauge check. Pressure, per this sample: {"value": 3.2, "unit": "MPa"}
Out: {"value": 0.9, "unit": "MPa"}
